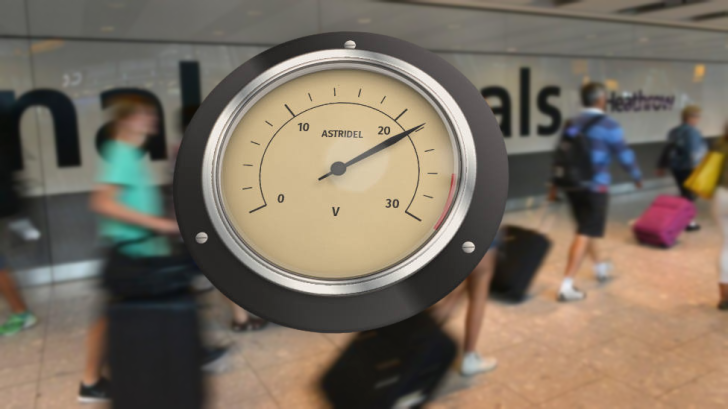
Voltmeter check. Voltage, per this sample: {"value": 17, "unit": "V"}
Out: {"value": 22, "unit": "V"}
